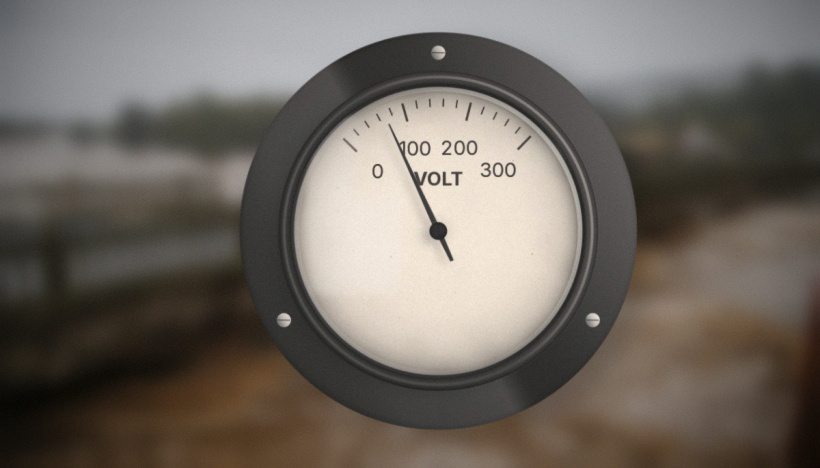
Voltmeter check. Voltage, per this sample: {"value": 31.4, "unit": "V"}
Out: {"value": 70, "unit": "V"}
